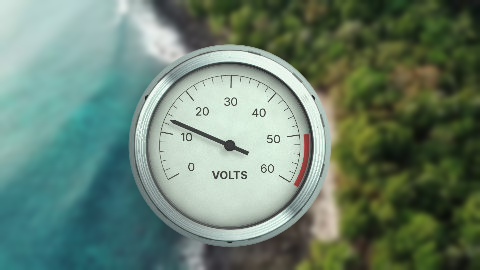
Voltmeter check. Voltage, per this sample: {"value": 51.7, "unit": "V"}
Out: {"value": 13, "unit": "V"}
